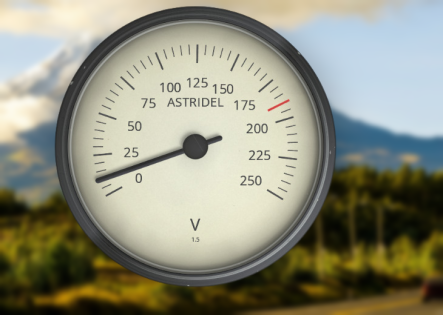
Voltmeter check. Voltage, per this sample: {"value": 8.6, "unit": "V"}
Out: {"value": 10, "unit": "V"}
